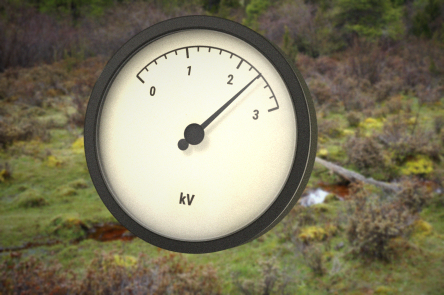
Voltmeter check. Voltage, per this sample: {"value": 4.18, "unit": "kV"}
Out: {"value": 2.4, "unit": "kV"}
